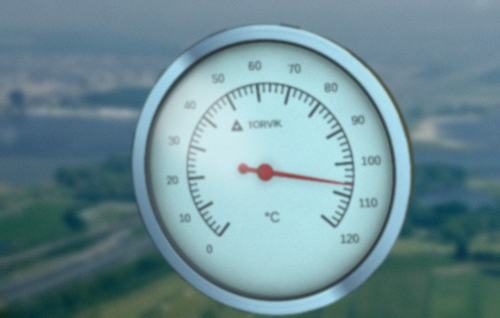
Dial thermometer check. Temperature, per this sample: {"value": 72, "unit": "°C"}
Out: {"value": 106, "unit": "°C"}
